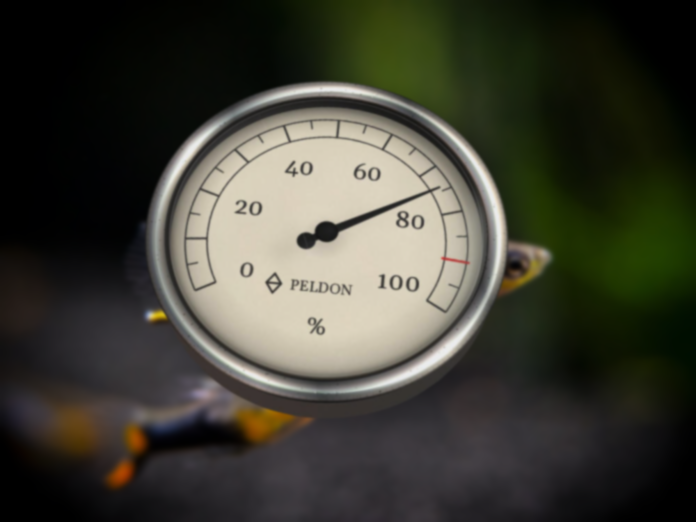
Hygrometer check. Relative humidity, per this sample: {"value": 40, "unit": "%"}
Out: {"value": 75, "unit": "%"}
